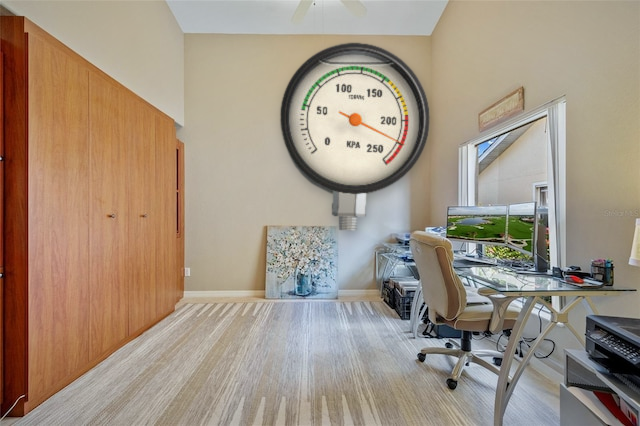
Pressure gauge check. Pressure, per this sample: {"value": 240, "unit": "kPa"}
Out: {"value": 225, "unit": "kPa"}
